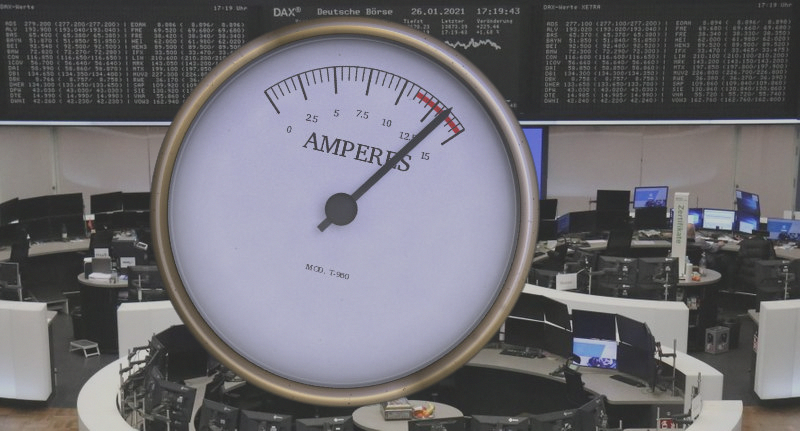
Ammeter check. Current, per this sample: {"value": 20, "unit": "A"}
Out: {"value": 13.5, "unit": "A"}
